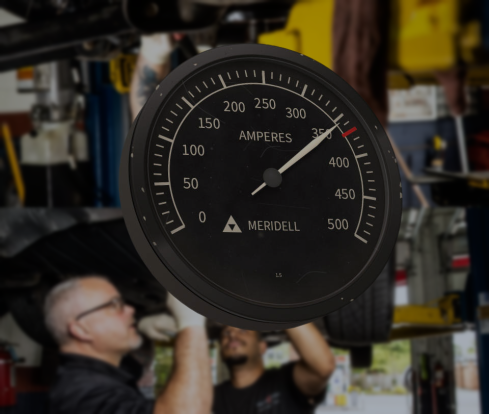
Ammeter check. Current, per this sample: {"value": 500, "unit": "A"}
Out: {"value": 355, "unit": "A"}
